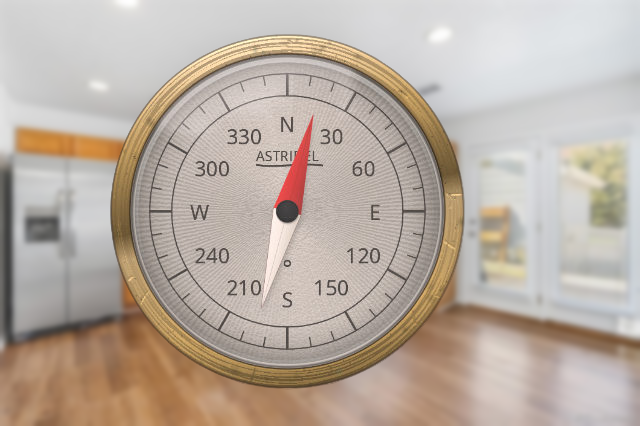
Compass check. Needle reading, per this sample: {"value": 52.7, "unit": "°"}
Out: {"value": 15, "unit": "°"}
